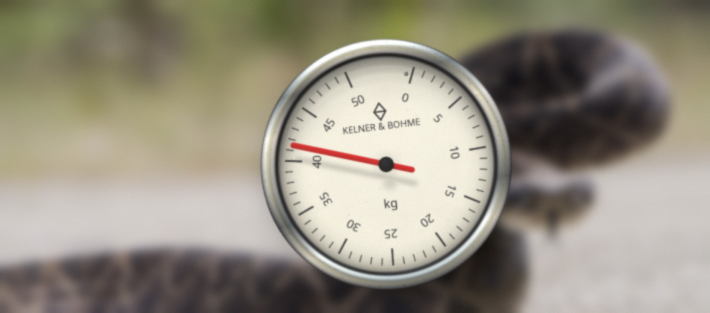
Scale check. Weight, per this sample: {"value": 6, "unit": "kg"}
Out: {"value": 41.5, "unit": "kg"}
